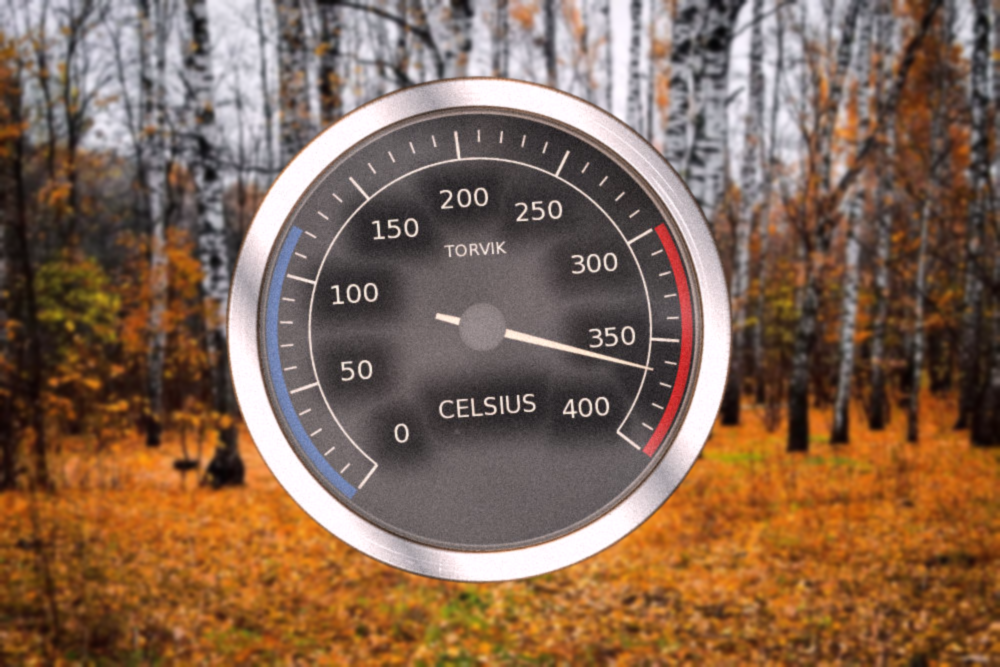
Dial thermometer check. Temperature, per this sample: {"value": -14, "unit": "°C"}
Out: {"value": 365, "unit": "°C"}
